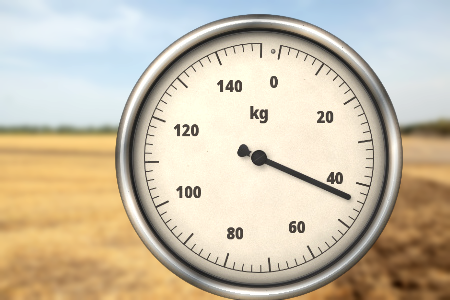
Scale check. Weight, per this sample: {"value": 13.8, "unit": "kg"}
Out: {"value": 44, "unit": "kg"}
